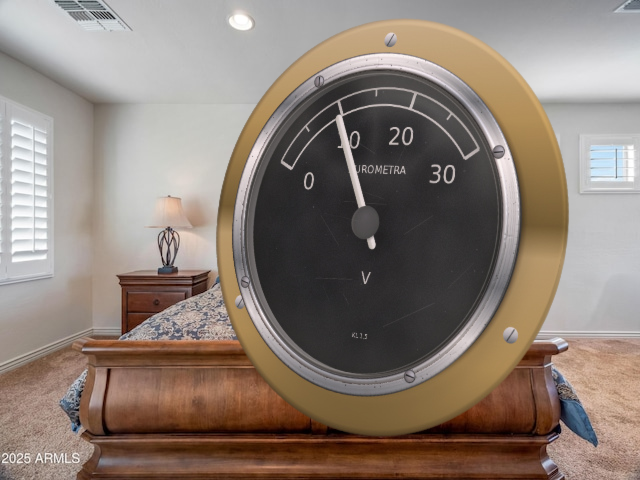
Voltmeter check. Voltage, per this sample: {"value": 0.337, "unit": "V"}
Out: {"value": 10, "unit": "V"}
